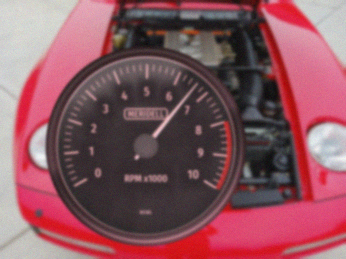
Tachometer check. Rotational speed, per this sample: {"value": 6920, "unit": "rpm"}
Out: {"value": 6600, "unit": "rpm"}
